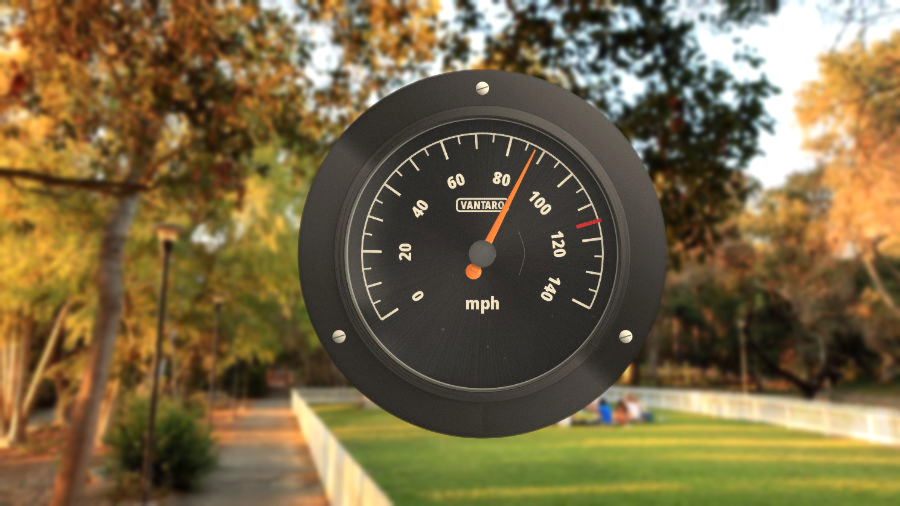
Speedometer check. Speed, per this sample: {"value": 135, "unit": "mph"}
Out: {"value": 87.5, "unit": "mph"}
